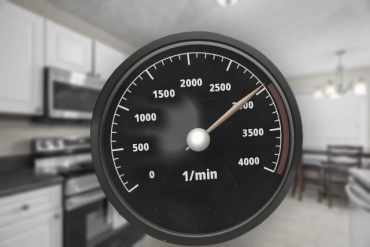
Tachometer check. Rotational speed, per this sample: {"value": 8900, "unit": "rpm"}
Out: {"value": 2950, "unit": "rpm"}
